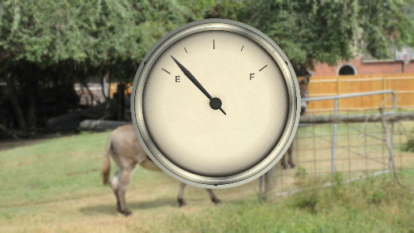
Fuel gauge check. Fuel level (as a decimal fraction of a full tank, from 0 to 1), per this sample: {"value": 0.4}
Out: {"value": 0.125}
